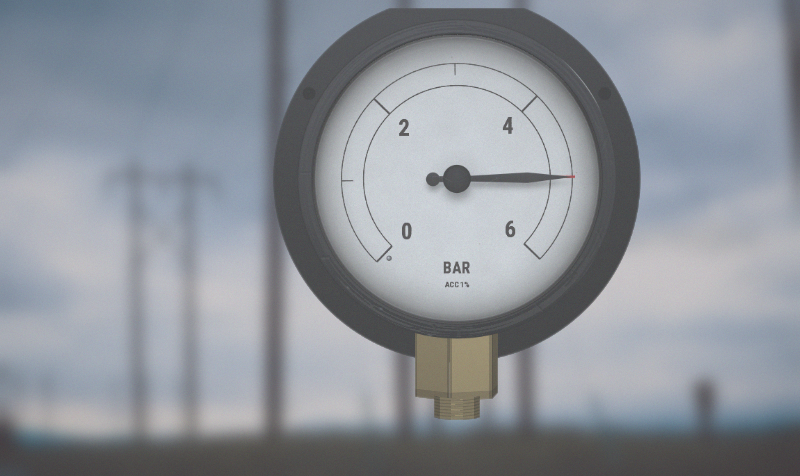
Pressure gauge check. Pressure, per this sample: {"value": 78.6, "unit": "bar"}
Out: {"value": 5, "unit": "bar"}
